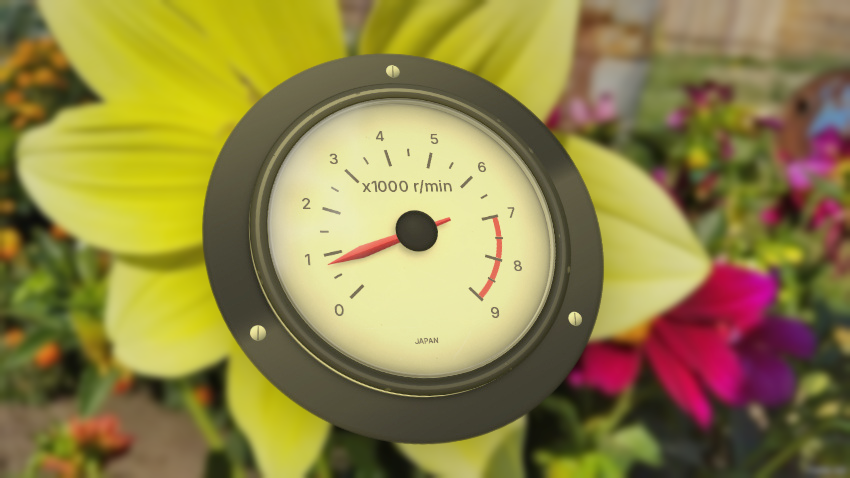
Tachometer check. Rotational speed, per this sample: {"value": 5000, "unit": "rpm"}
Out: {"value": 750, "unit": "rpm"}
